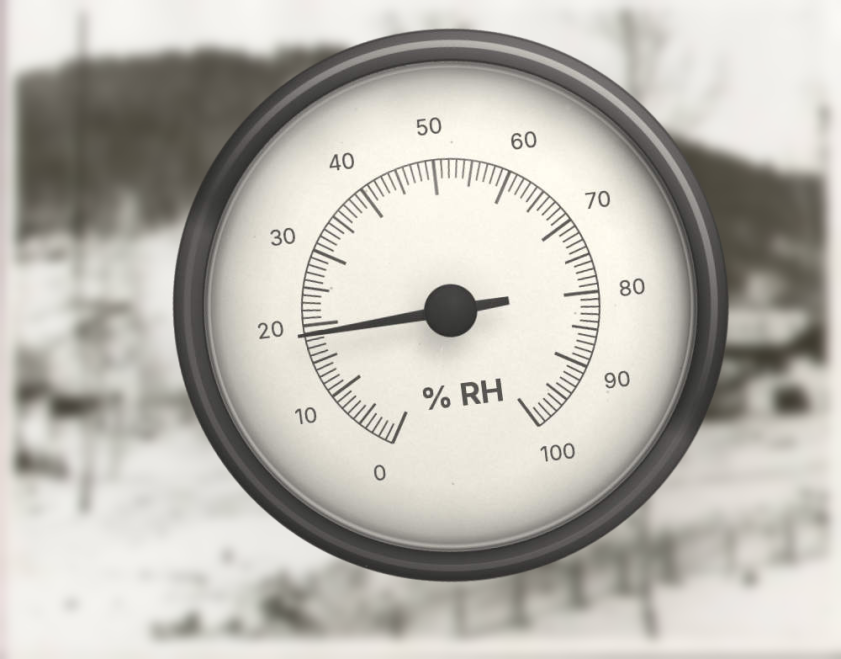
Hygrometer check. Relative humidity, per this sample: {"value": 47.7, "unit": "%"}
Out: {"value": 19, "unit": "%"}
